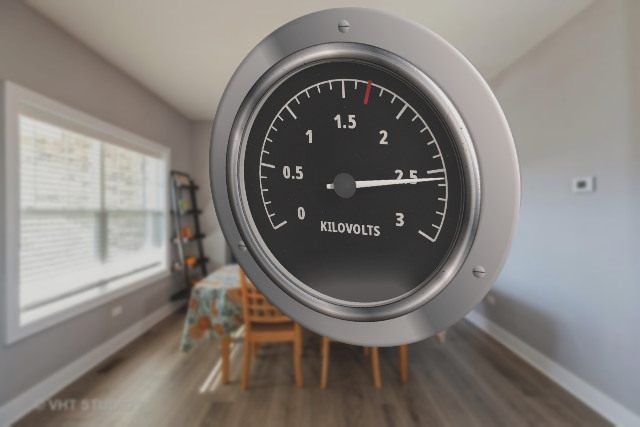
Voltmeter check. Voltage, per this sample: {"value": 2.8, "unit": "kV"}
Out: {"value": 2.55, "unit": "kV"}
